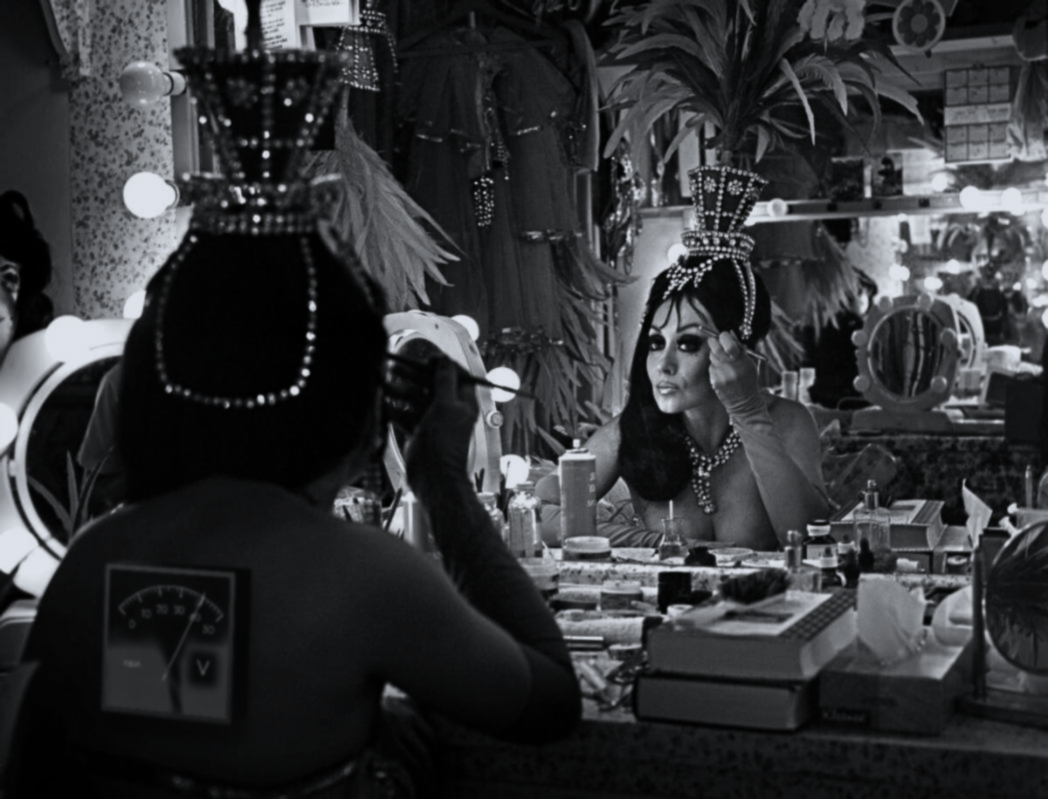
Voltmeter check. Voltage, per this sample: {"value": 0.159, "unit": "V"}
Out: {"value": 40, "unit": "V"}
